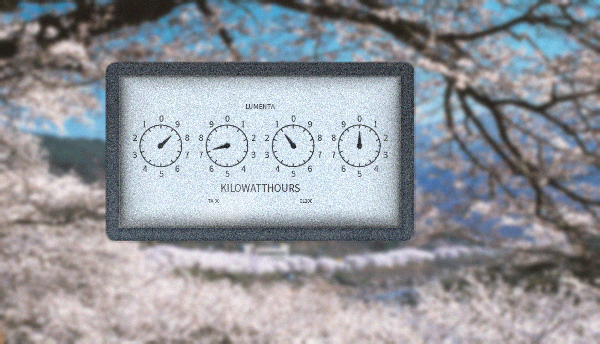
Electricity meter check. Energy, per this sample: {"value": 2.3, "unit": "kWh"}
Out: {"value": 8710, "unit": "kWh"}
